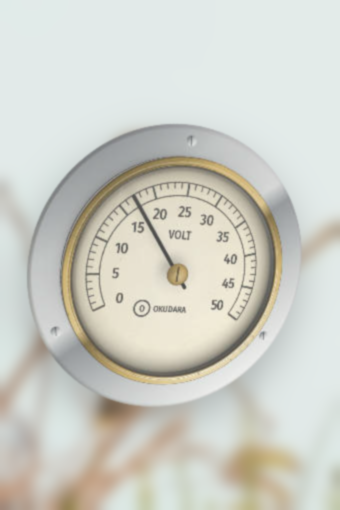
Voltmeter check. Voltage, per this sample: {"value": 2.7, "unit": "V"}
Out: {"value": 17, "unit": "V"}
